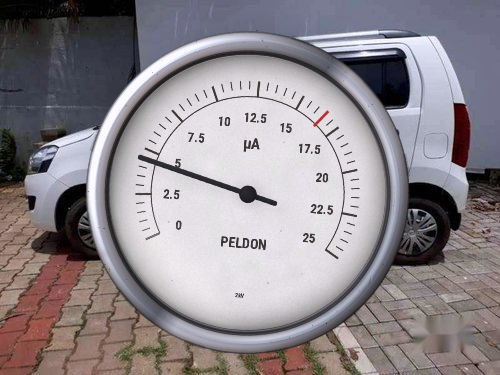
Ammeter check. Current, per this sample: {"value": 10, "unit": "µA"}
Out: {"value": 4.5, "unit": "µA"}
